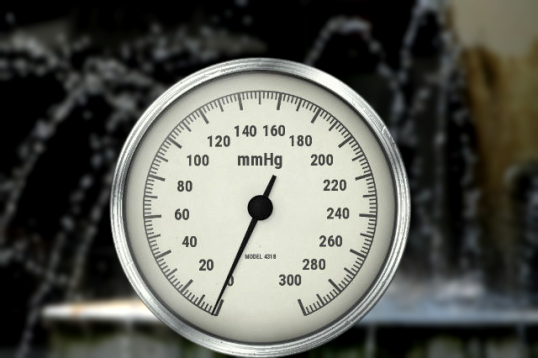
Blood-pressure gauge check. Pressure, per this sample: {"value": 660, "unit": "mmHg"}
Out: {"value": 2, "unit": "mmHg"}
